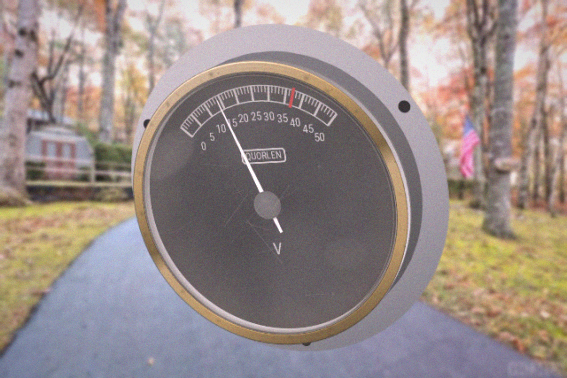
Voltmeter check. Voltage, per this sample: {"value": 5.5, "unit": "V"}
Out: {"value": 15, "unit": "V"}
